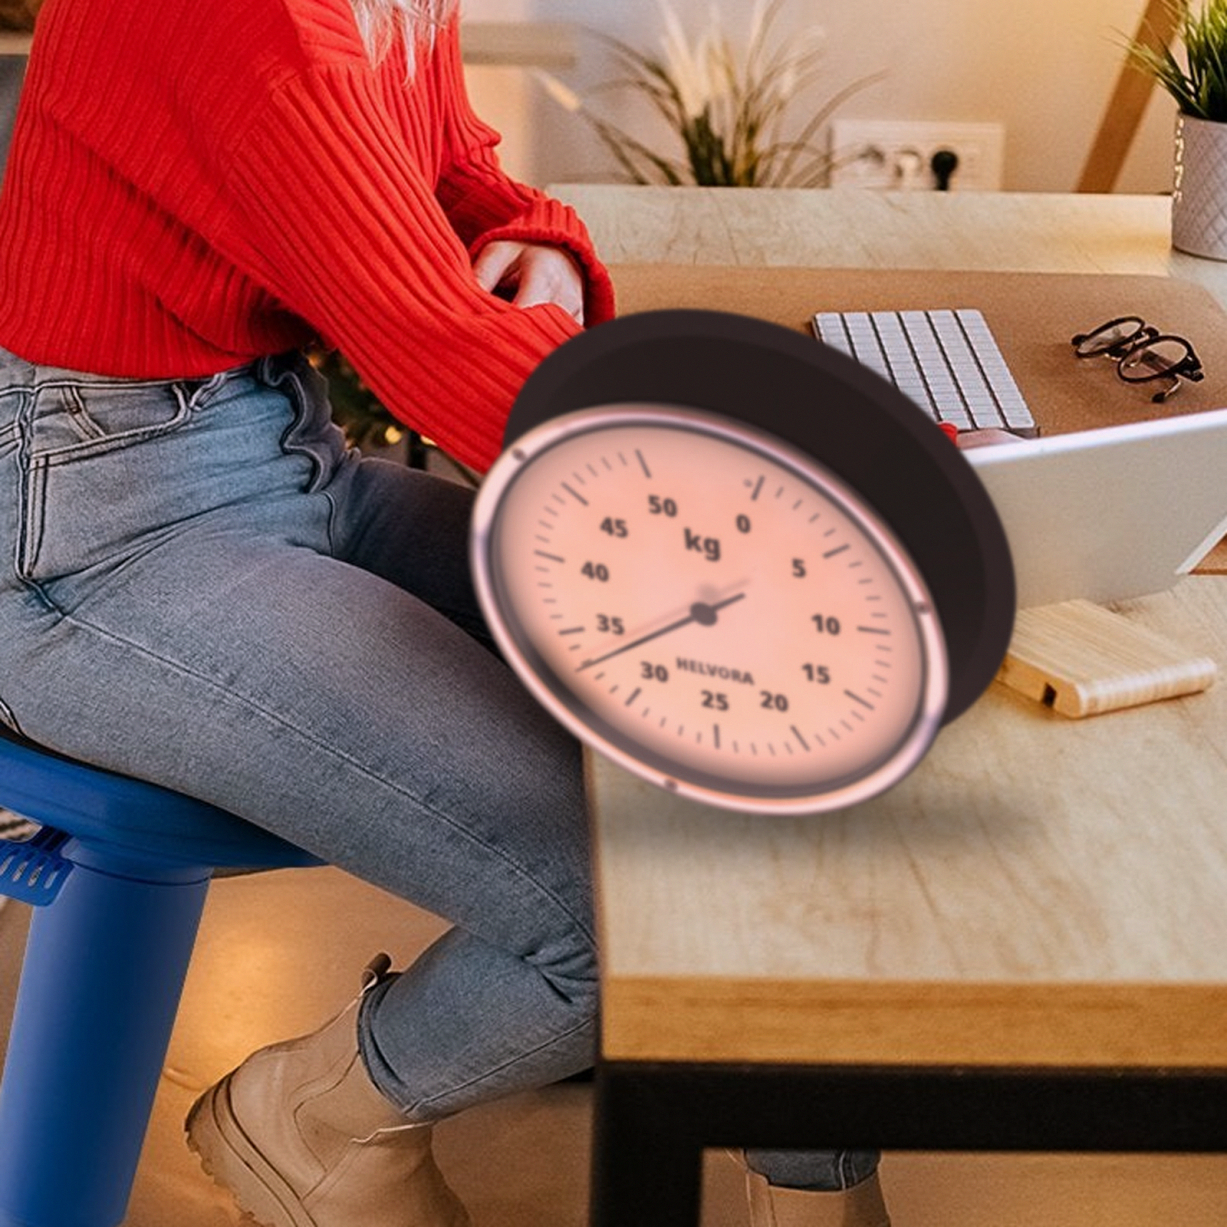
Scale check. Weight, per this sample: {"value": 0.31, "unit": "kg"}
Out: {"value": 33, "unit": "kg"}
